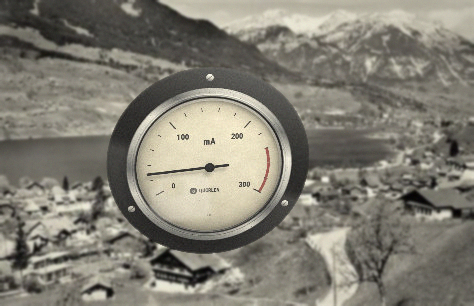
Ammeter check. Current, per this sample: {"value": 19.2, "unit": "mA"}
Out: {"value": 30, "unit": "mA"}
